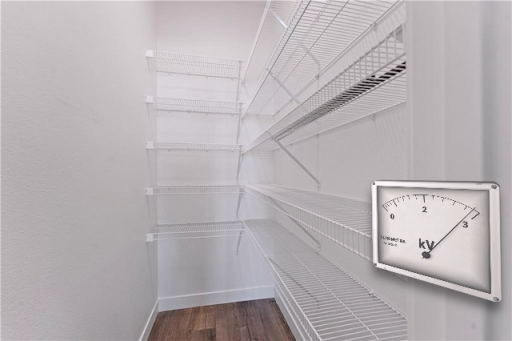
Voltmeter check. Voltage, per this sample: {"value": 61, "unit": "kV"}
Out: {"value": 2.9, "unit": "kV"}
